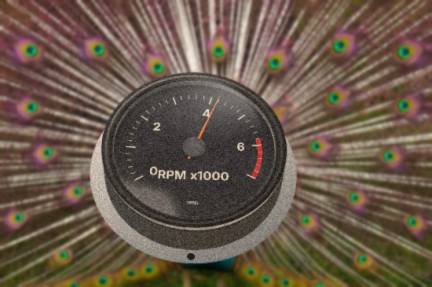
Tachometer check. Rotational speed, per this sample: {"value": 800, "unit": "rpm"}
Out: {"value": 4200, "unit": "rpm"}
